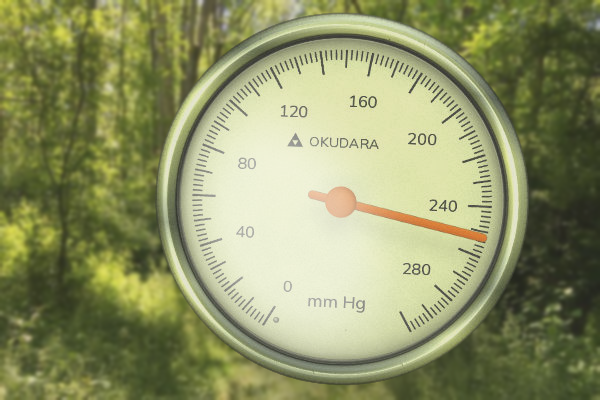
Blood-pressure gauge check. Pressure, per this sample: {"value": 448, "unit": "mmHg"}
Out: {"value": 252, "unit": "mmHg"}
